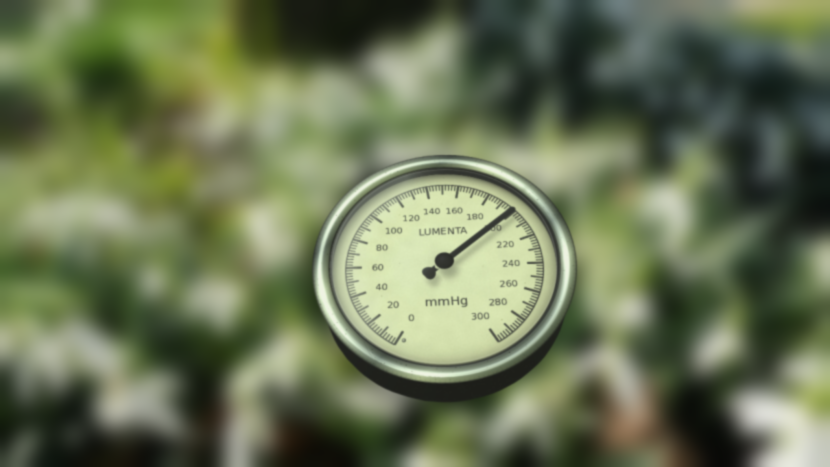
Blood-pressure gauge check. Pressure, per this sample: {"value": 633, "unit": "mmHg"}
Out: {"value": 200, "unit": "mmHg"}
